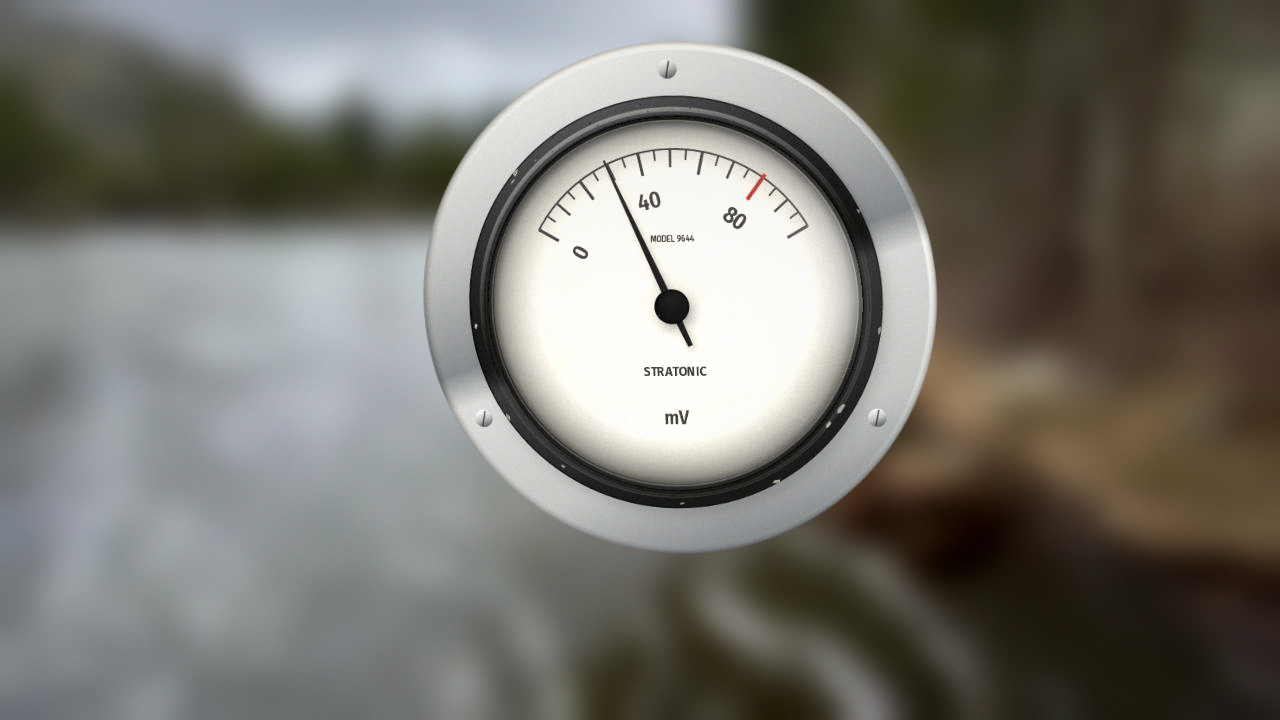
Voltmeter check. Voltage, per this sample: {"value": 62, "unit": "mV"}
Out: {"value": 30, "unit": "mV"}
